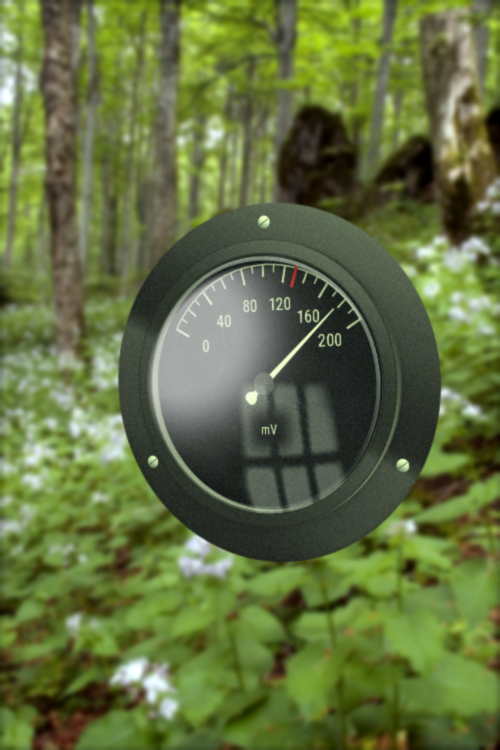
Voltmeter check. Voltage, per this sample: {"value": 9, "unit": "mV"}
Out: {"value": 180, "unit": "mV"}
